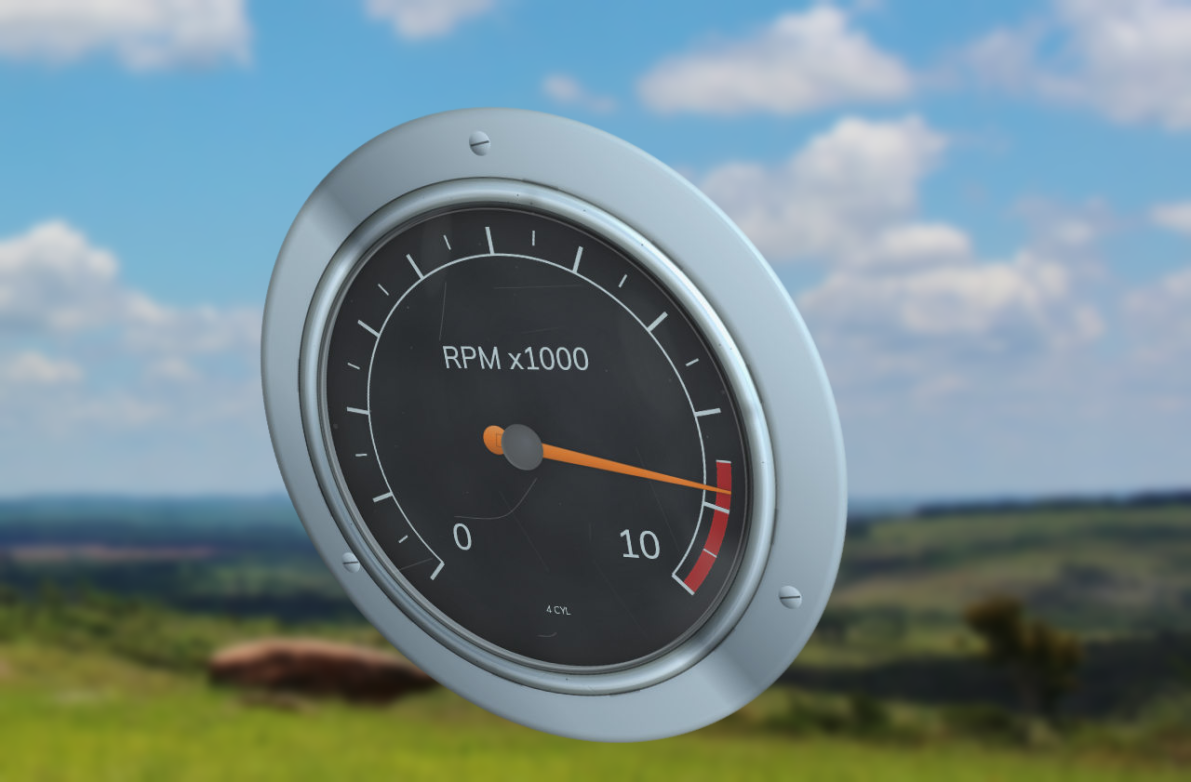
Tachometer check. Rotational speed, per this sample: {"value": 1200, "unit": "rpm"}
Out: {"value": 8750, "unit": "rpm"}
